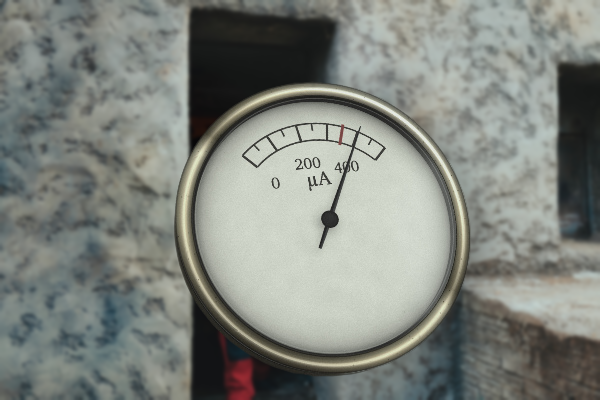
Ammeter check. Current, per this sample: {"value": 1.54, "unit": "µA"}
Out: {"value": 400, "unit": "µA"}
